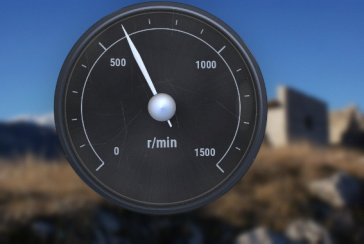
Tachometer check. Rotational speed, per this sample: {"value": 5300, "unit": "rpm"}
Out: {"value": 600, "unit": "rpm"}
